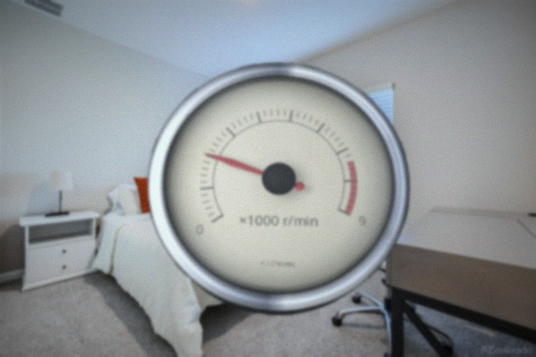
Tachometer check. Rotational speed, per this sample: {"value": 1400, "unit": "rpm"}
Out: {"value": 2000, "unit": "rpm"}
